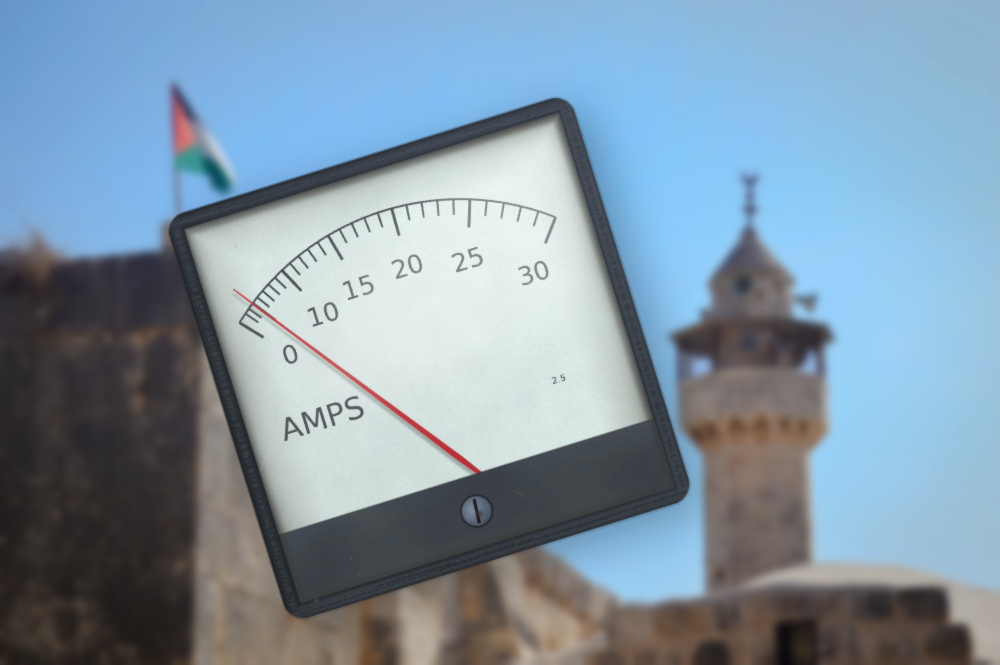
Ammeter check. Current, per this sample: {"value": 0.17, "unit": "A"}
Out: {"value": 5, "unit": "A"}
